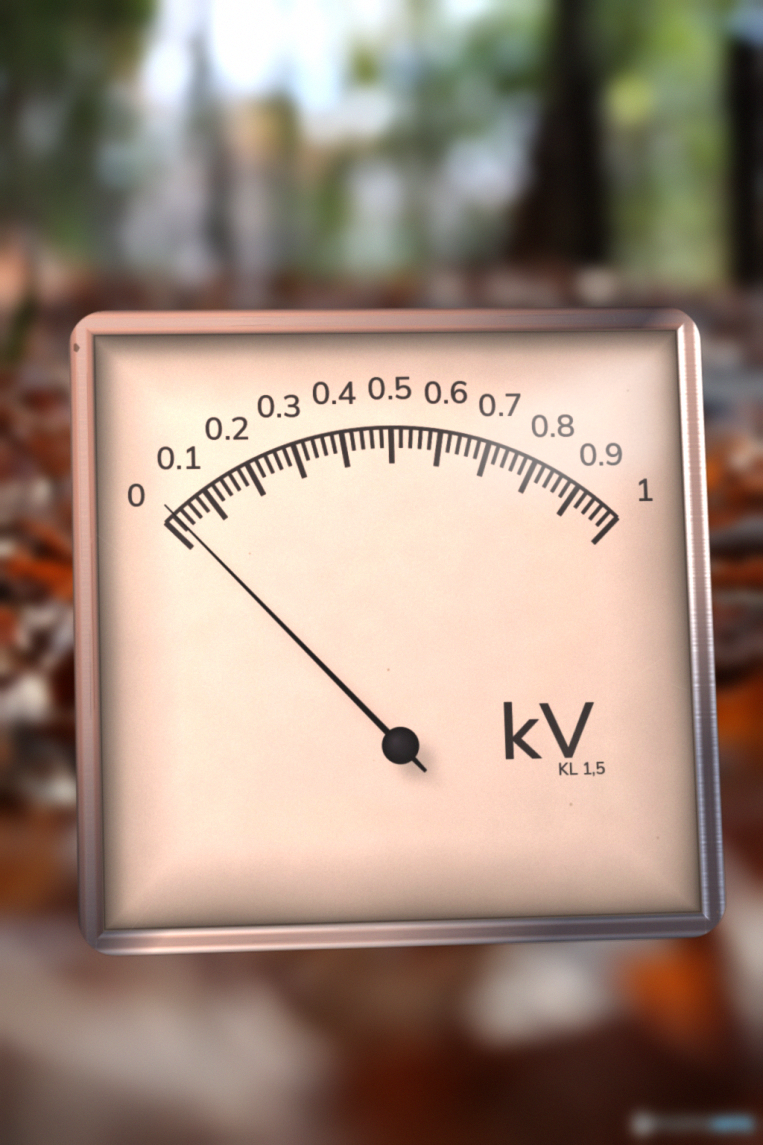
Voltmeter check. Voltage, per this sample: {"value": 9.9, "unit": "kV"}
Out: {"value": 0.02, "unit": "kV"}
